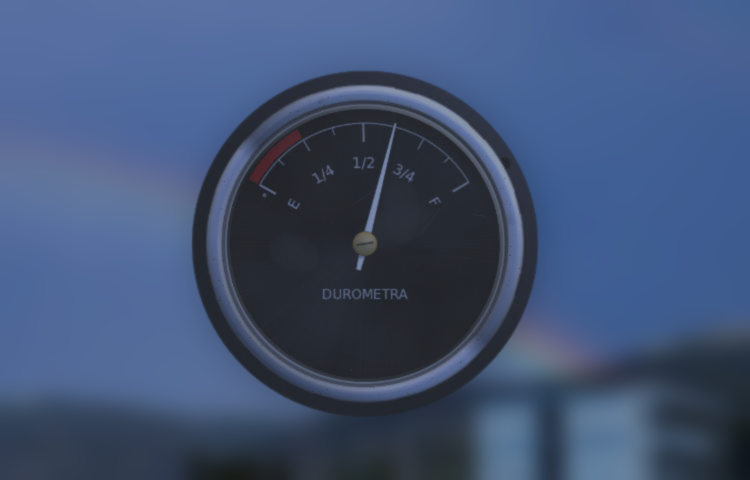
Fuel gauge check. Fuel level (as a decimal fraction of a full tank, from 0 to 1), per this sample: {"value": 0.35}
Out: {"value": 0.625}
